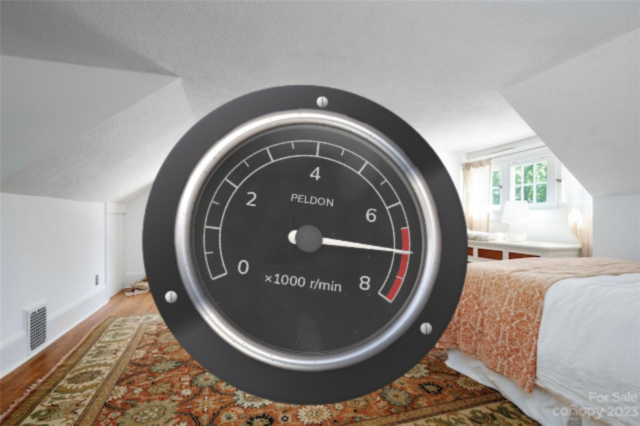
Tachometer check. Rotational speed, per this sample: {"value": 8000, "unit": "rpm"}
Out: {"value": 7000, "unit": "rpm"}
